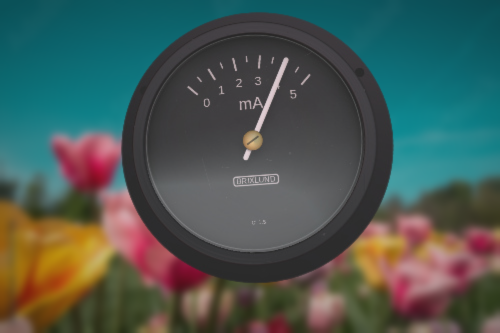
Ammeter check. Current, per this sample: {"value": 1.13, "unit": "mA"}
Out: {"value": 4, "unit": "mA"}
